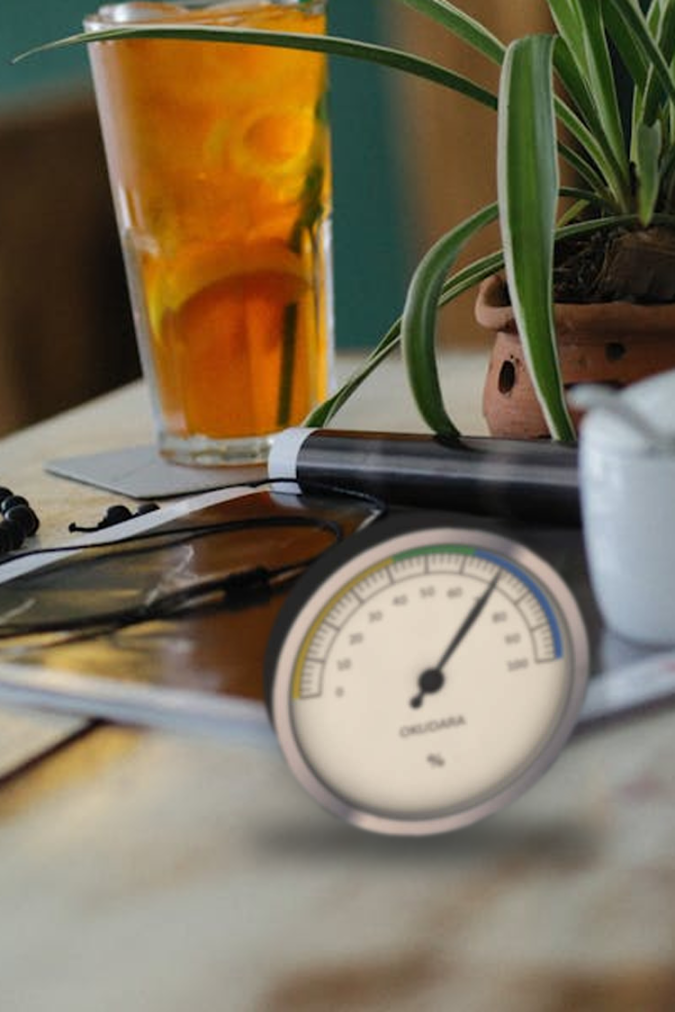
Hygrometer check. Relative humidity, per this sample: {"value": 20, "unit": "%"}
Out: {"value": 70, "unit": "%"}
